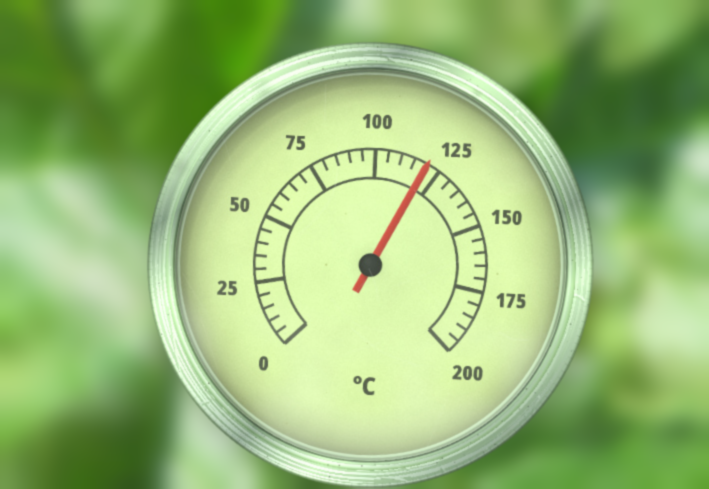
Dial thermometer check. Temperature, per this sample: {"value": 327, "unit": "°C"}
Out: {"value": 120, "unit": "°C"}
